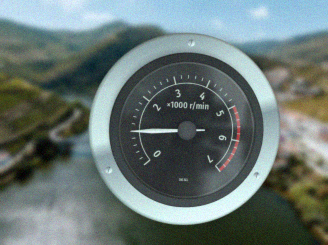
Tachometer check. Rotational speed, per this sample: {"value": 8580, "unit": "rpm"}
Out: {"value": 1000, "unit": "rpm"}
